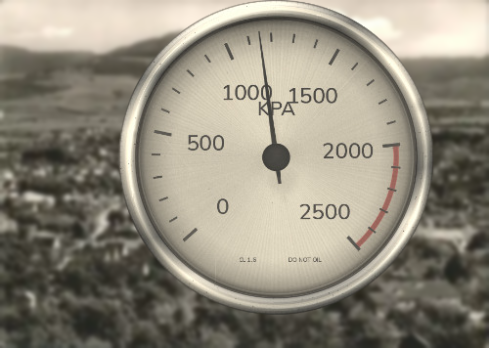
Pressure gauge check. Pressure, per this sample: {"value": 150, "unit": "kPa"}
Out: {"value": 1150, "unit": "kPa"}
